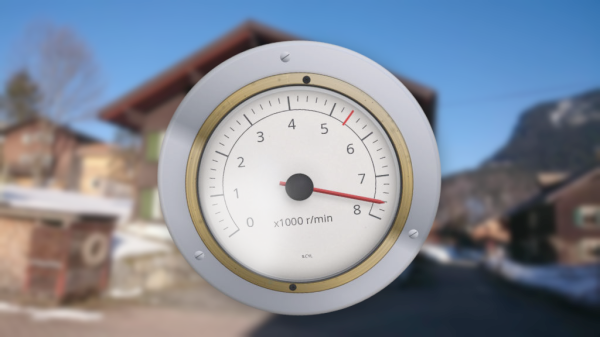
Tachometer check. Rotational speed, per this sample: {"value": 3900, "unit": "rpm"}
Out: {"value": 7600, "unit": "rpm"}
